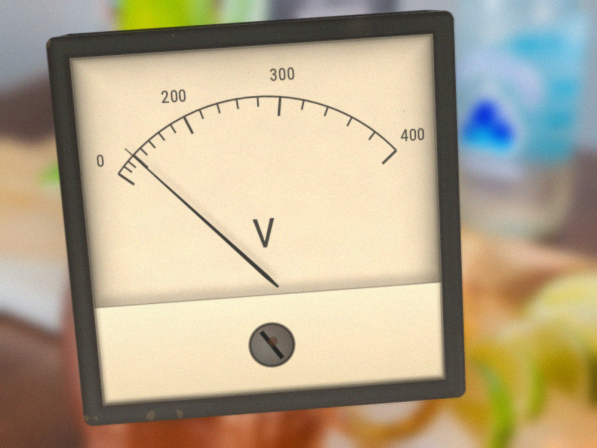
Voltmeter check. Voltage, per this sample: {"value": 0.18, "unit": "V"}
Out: {"value": 100, "unit": "V"}
